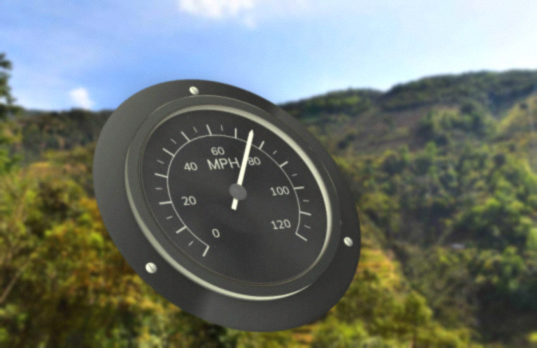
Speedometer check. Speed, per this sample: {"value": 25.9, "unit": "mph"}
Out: {"value": 75, "unit": "mph"}
